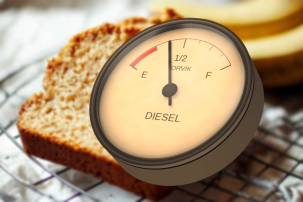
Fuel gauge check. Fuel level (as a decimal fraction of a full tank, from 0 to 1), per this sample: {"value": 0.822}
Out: {"value": 0.375}
